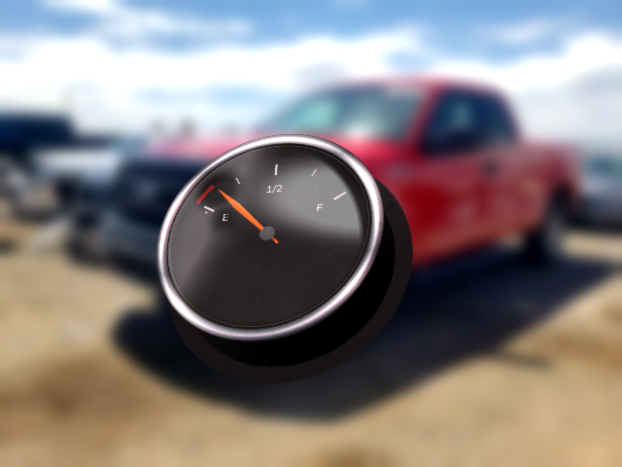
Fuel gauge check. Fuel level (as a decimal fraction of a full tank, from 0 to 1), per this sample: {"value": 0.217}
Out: {"value": 0.125}
